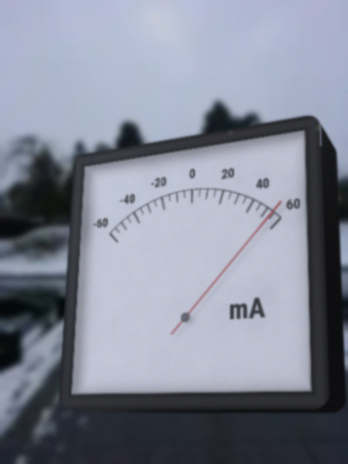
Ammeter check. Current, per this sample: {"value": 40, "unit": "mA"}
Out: {"value": 55, "unit": "mA"}
